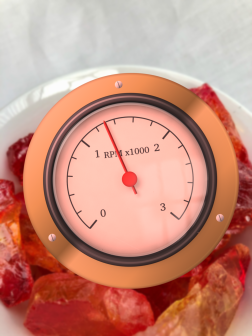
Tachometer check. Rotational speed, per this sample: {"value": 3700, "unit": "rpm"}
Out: {"value": 1300, "unit": "rpm"}
